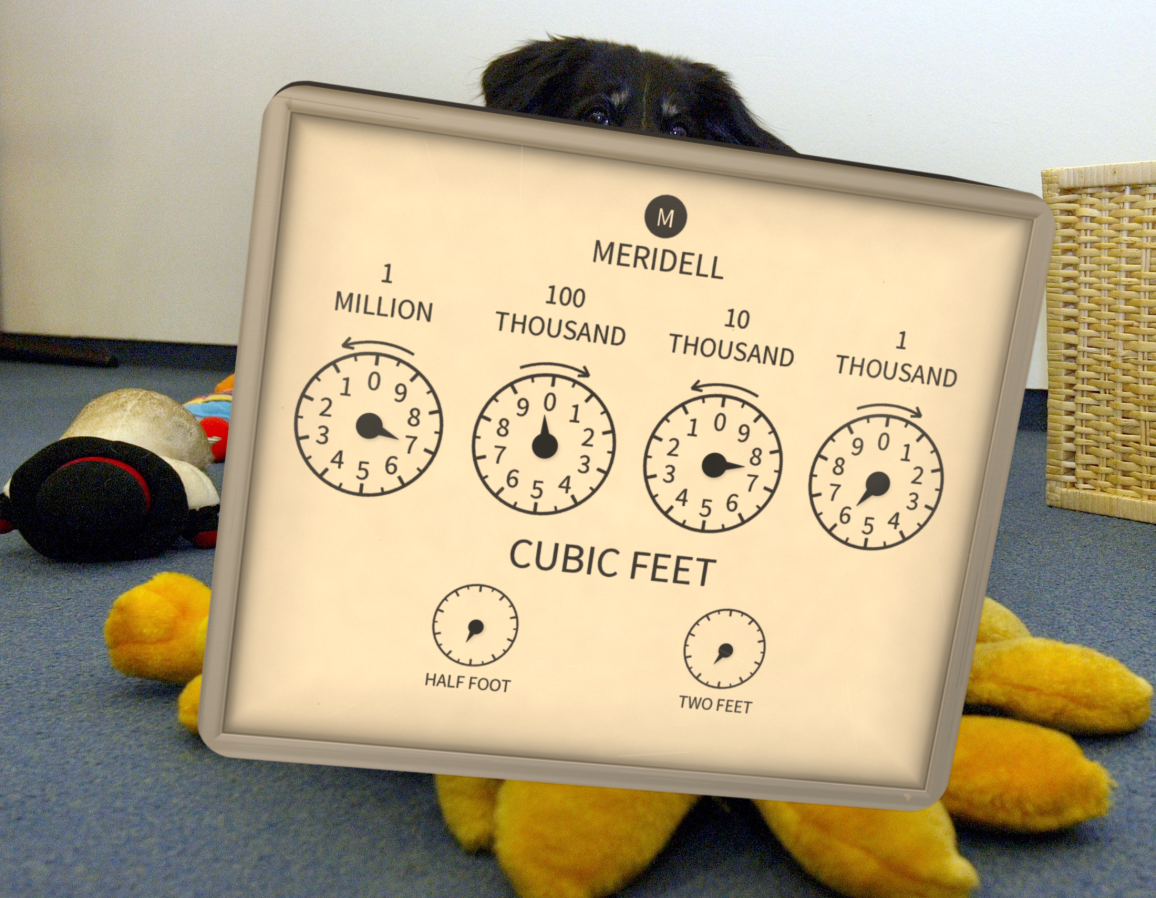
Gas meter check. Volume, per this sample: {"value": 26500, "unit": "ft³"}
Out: {"value": 697600, "unit": "ft³"}
